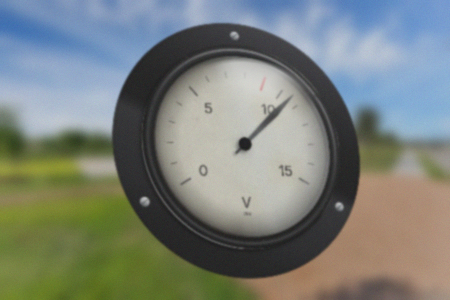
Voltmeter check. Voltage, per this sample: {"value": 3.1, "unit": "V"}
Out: {"value": 10.5, "unit": "V"}
